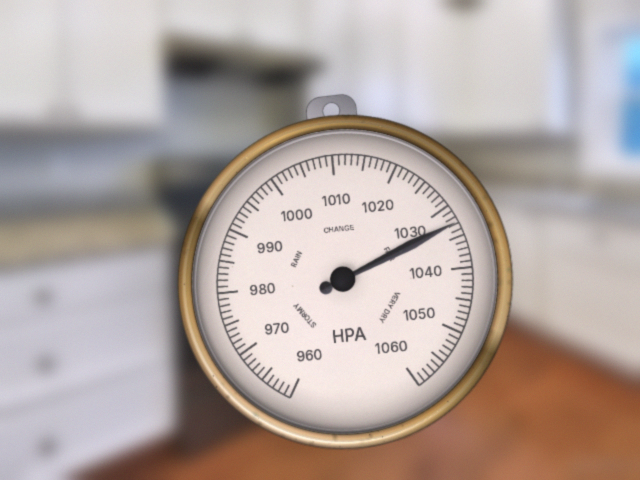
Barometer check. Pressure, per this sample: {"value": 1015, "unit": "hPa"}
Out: {"value": 1033, "unit": "hPa"}
